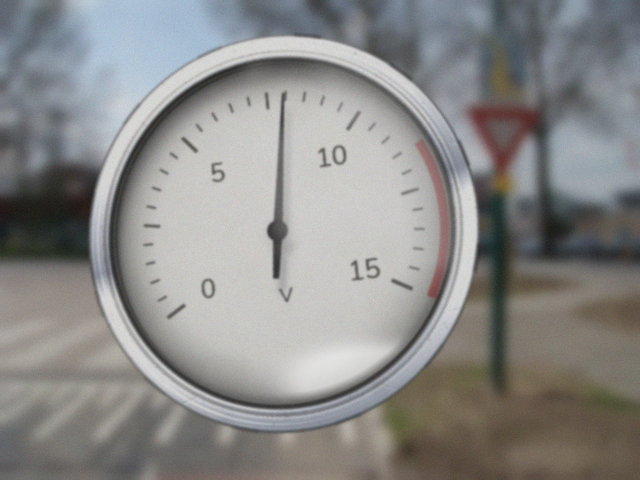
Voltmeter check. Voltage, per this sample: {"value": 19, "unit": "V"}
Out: {"value": 8, "unit": "V"}
